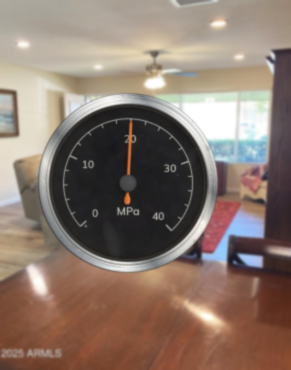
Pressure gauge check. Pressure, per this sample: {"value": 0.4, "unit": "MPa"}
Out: {"value": 20, "unit": "MPa"}
